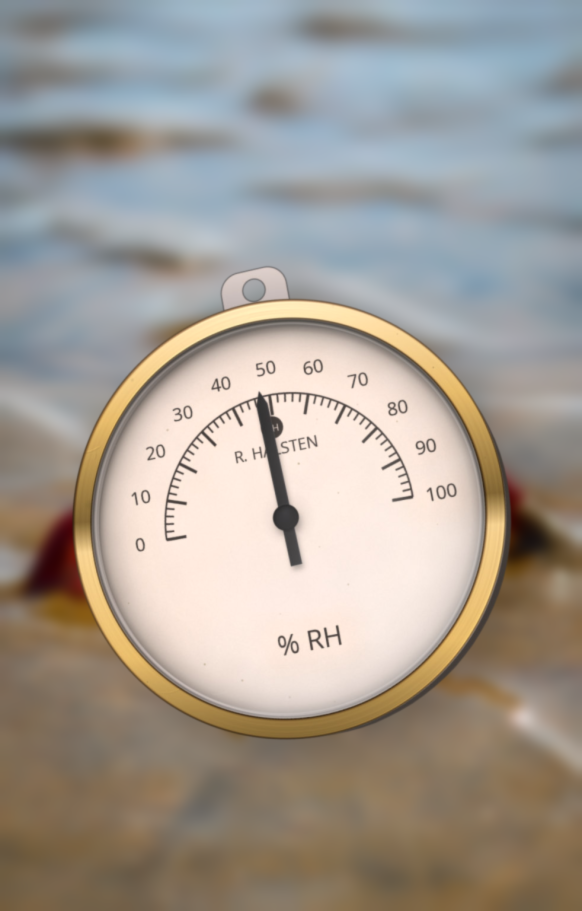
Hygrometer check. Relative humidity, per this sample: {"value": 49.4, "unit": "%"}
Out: {"value": 48, "unit": "%"}
